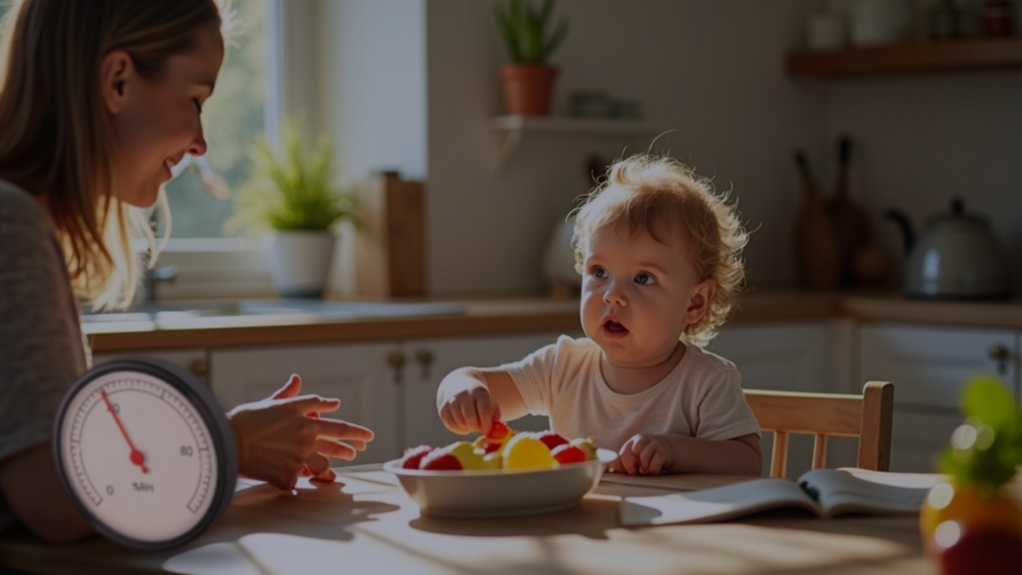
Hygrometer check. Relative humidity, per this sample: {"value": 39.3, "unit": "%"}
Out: {"value": 40, "unit": "%"}
